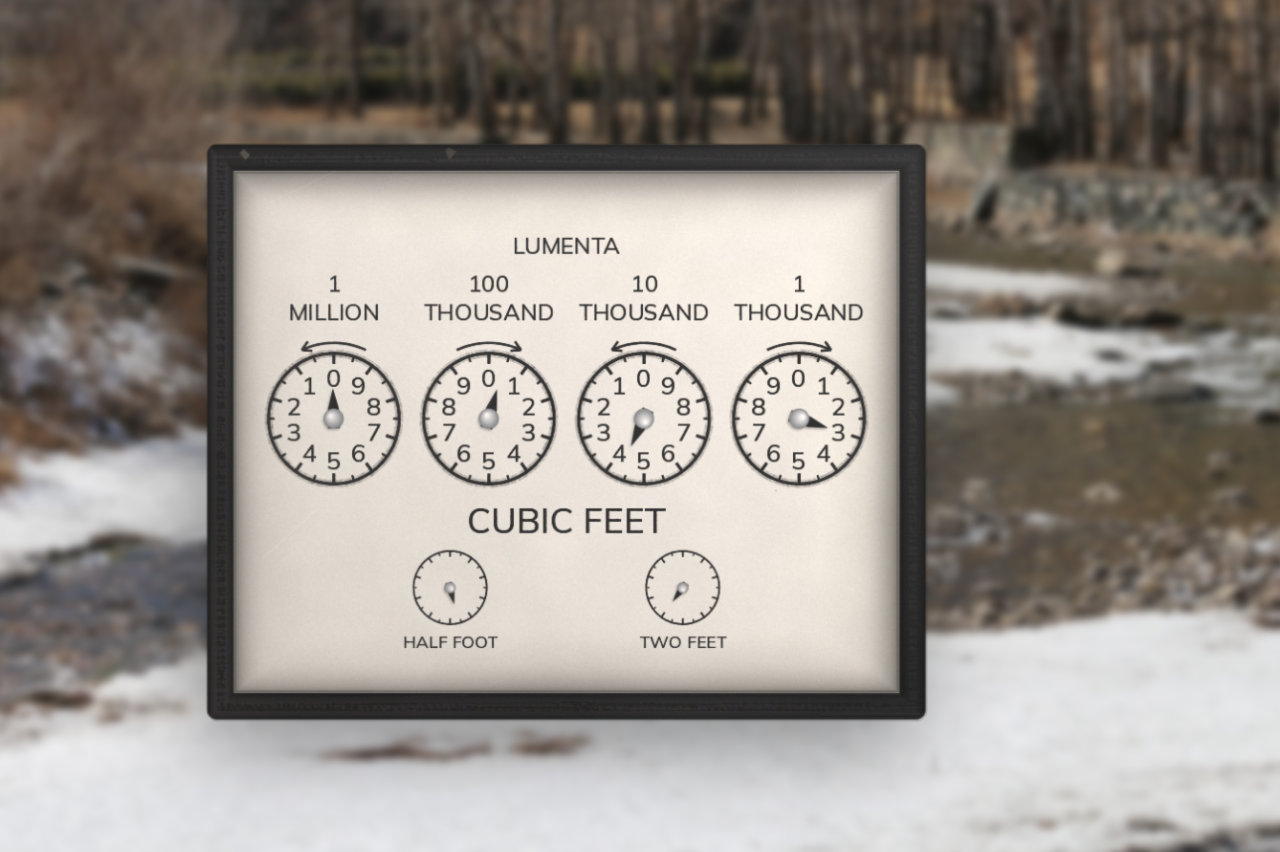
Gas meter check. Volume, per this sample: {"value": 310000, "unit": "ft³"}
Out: {"value": 4300, "unit": "ft³"}
